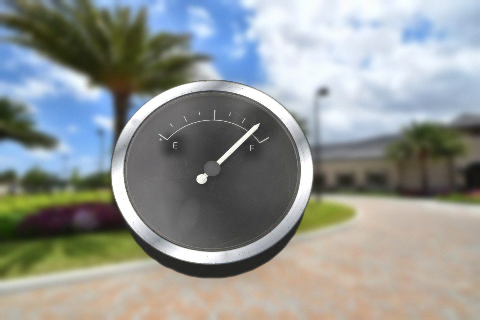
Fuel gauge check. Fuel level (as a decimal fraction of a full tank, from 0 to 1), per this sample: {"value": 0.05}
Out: {"value": 0.875}
